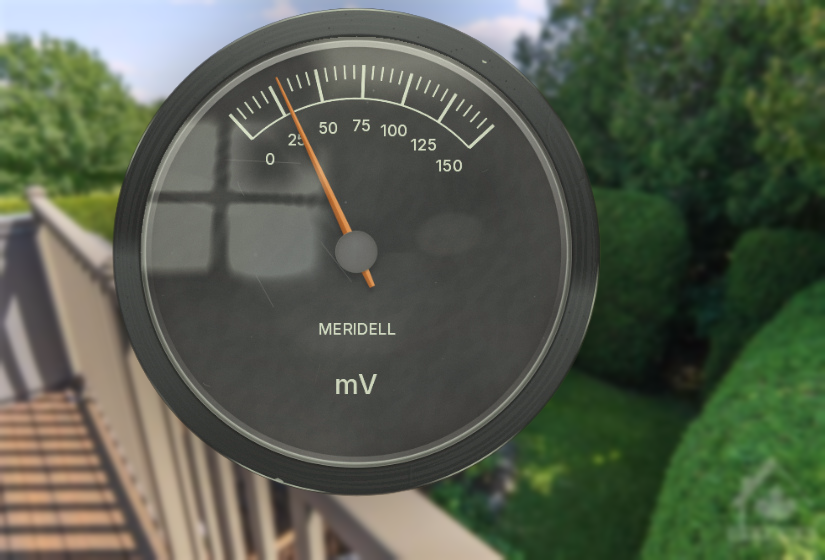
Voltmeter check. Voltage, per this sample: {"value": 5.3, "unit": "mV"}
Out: {"value": 30, "unit": "mV"}
